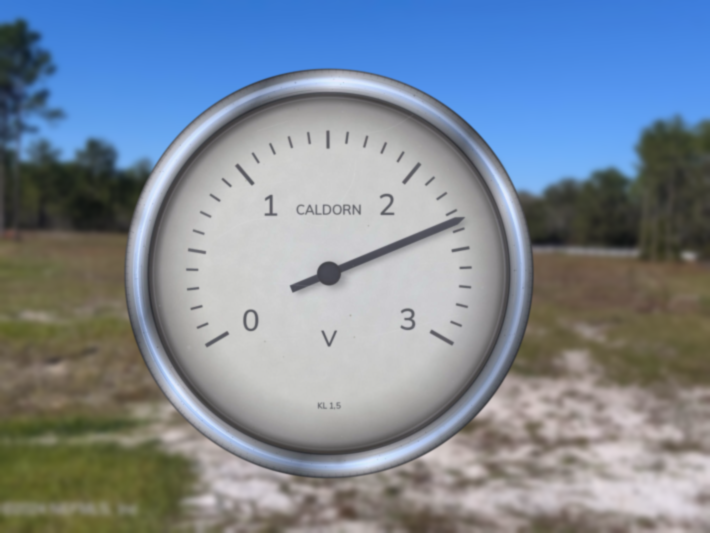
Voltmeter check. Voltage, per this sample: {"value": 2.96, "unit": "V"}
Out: {"value": 2.35, "unit": "V"}
